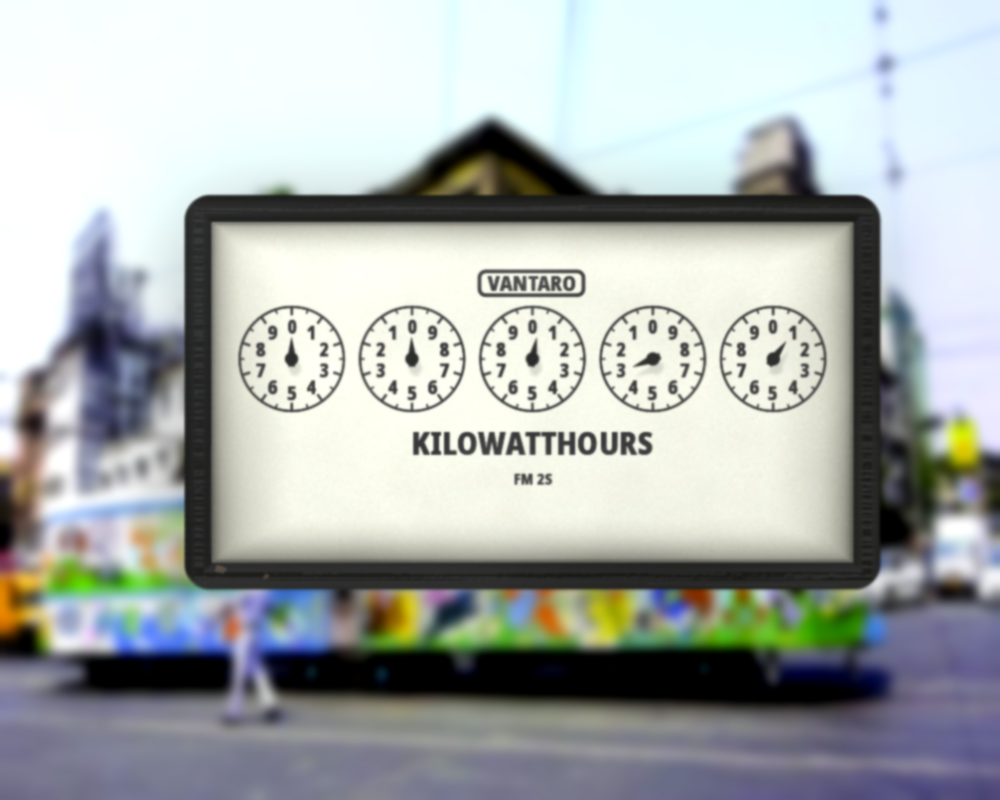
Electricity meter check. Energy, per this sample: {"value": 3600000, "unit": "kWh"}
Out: {"value": 31, "unit": "kWh"}
